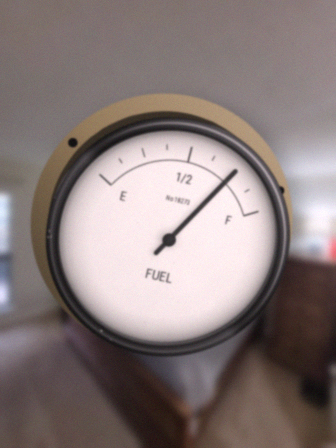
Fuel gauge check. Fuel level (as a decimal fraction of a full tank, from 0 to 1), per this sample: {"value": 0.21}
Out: {"value": 0.75}
